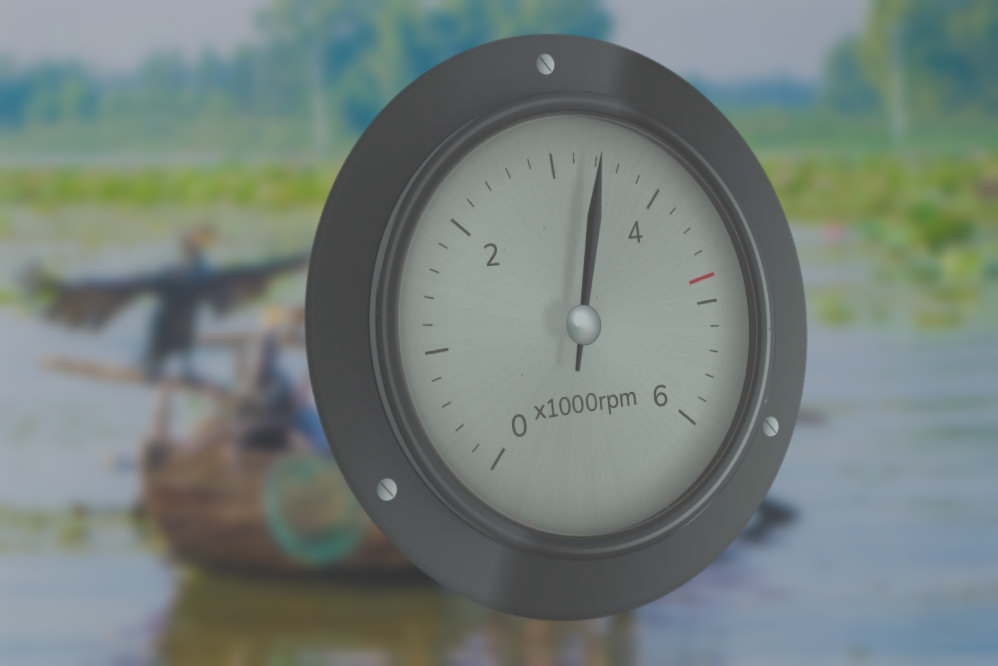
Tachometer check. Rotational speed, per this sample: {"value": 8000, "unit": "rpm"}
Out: {"value": 3400, "unit": "rpm"}
